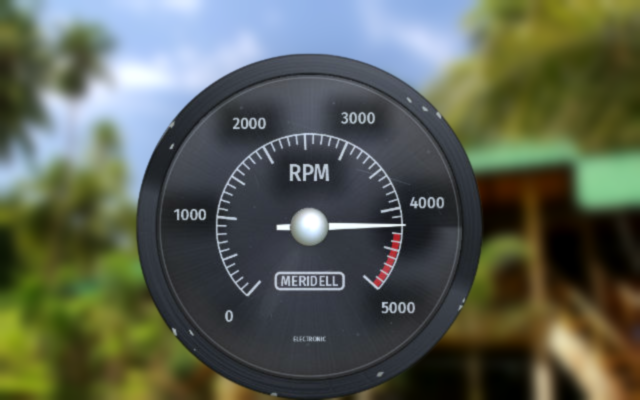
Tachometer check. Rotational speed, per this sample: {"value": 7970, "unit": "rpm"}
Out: {"value": 4200, "unit": "rpm"}
